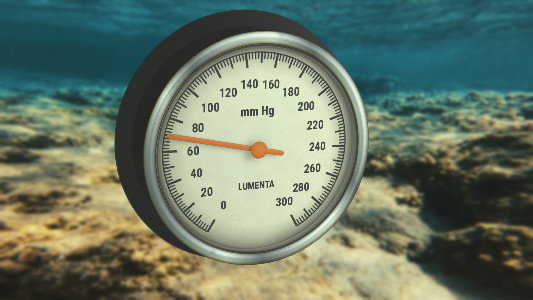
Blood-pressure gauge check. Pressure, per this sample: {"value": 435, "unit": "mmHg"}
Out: {"value": 70, "unit": "mmHg"}
